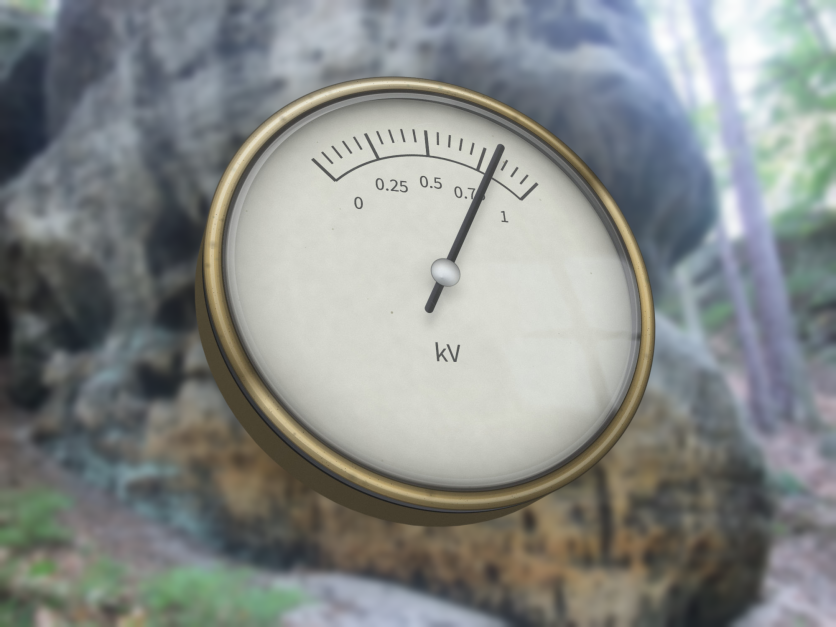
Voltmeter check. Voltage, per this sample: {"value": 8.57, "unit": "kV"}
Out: {"value": 0.8, "unit": "kV"}
